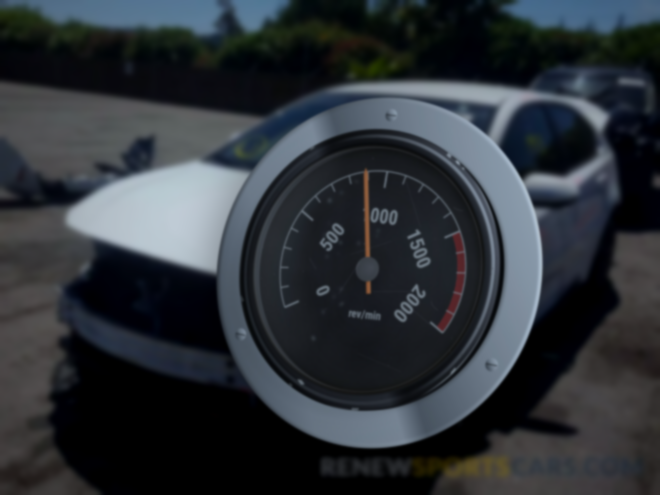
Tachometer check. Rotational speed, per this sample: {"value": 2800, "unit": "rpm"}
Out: {"value": 900, "unit": "rpm"}
